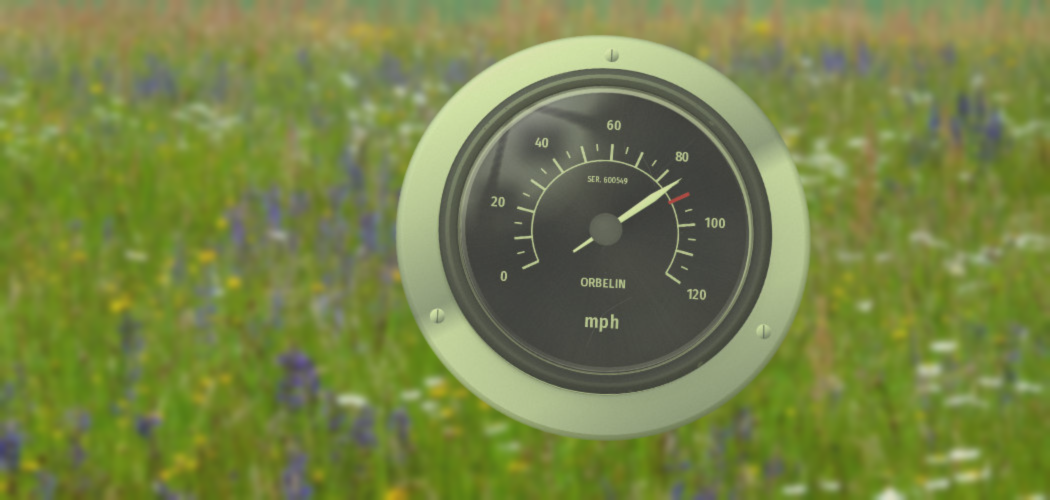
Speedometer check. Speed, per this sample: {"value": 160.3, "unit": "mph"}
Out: {"value": 85, "unit": "mph"}
